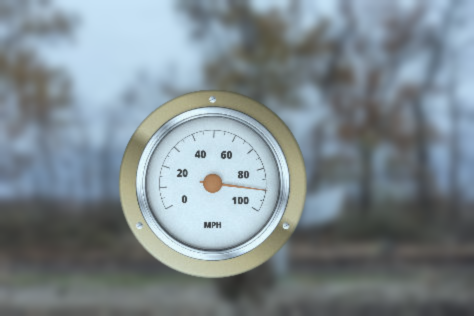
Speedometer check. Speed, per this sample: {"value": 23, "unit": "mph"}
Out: {"value": 90, "unit": "mph"}
